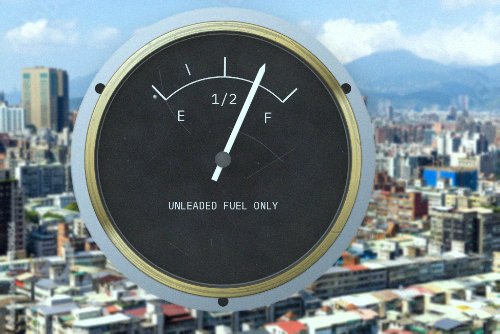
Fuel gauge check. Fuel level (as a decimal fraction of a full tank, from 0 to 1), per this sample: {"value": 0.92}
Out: {"value": 0.75}
